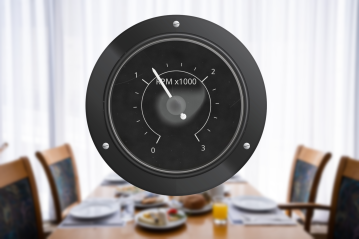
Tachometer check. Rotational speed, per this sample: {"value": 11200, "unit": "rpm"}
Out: {"value": 1200, "unit": "rpm"}
